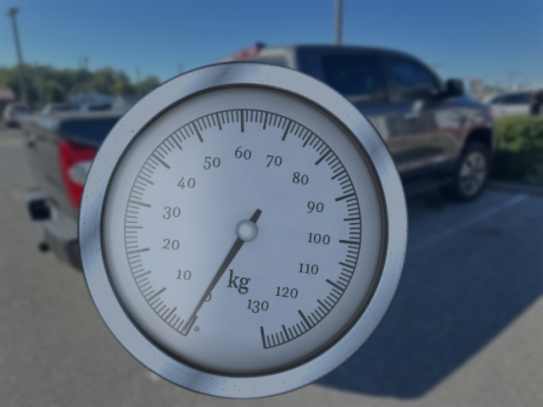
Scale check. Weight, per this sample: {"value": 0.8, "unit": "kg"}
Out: {"value": 1, "unit": "kg"}
